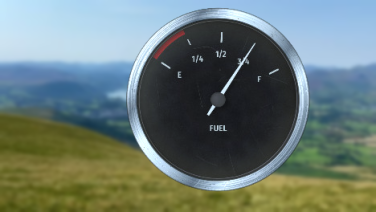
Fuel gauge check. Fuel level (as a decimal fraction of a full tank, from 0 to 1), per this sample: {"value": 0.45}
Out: {"value": 0.75}
